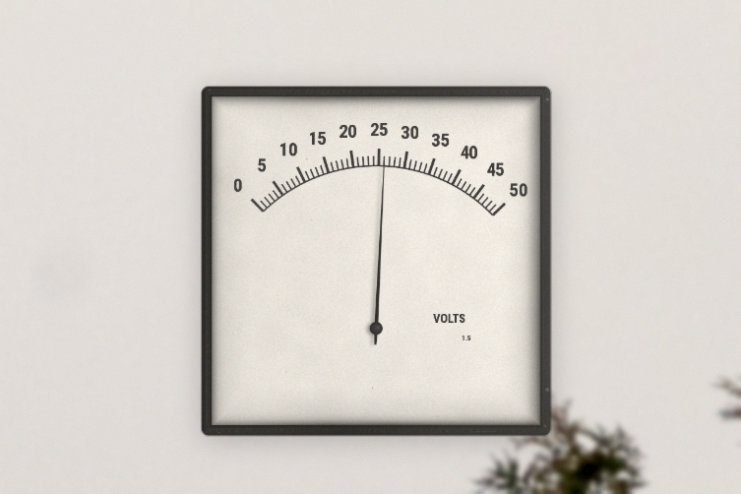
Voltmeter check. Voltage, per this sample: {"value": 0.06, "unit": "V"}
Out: {"value": 26, "unit": "V"}
